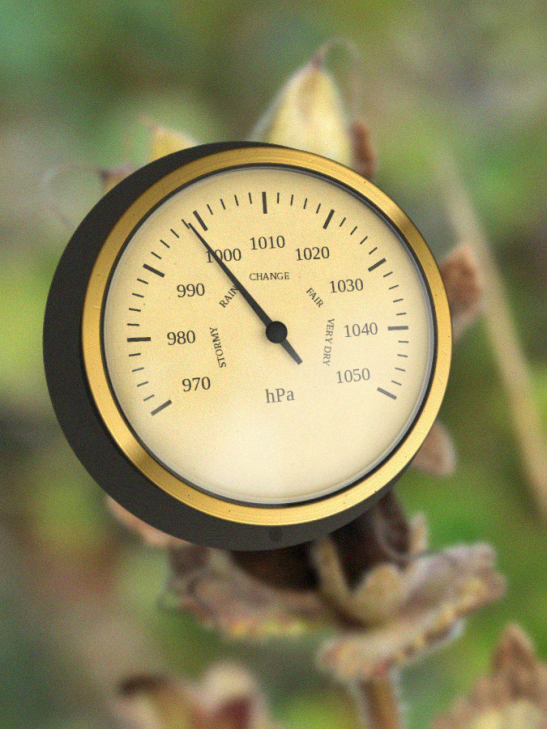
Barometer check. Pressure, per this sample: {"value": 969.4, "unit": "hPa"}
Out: {"value": 998, "unit": "hPa"}
